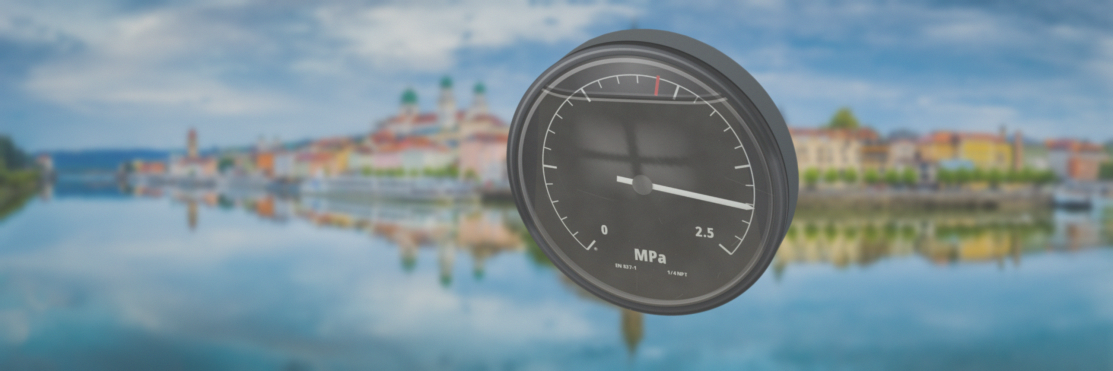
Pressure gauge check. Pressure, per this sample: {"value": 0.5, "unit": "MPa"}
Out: {"value": 2.2, "unit": "MPa"}
